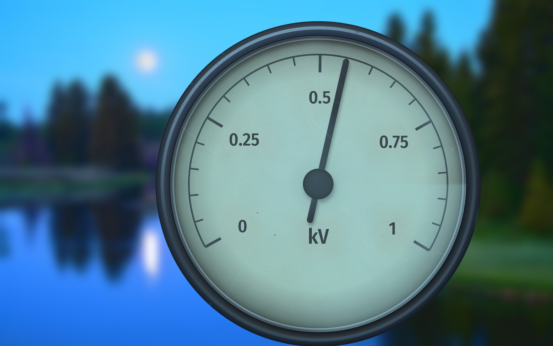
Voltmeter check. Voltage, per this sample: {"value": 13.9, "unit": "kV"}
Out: {"value": 0.55, "unit": "kV"}
